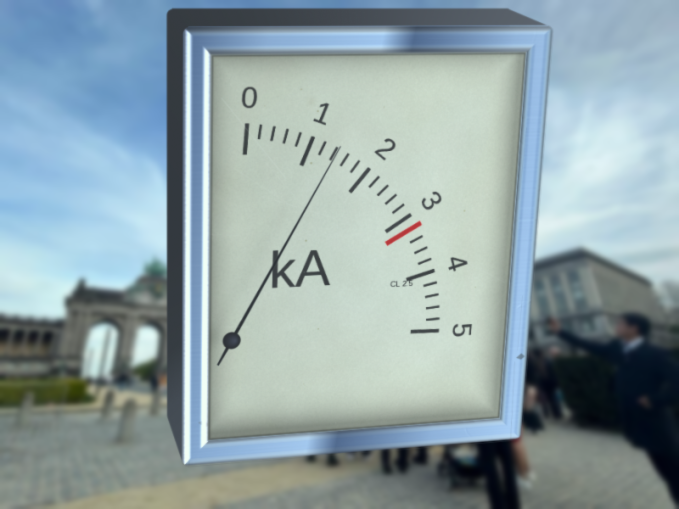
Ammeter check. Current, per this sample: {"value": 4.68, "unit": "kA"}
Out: {"value": 1.4, "unit": "kA"}
